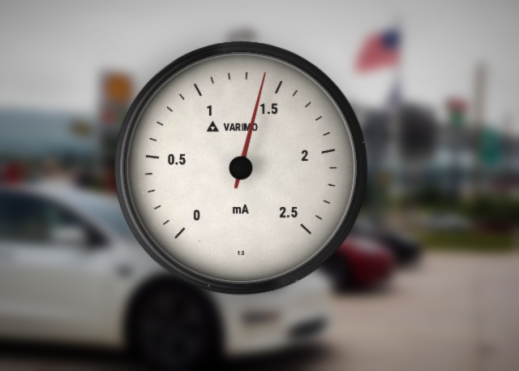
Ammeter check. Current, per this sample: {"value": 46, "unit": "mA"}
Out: {"value": 1.4, "unit": "mA"}
